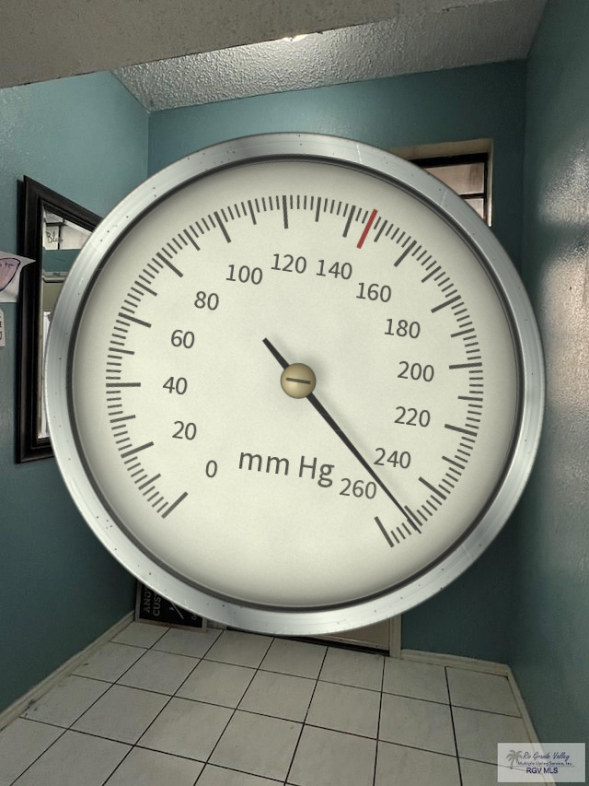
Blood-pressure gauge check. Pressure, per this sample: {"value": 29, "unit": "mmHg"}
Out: {"value": 252, "unit": "mmHg"}
